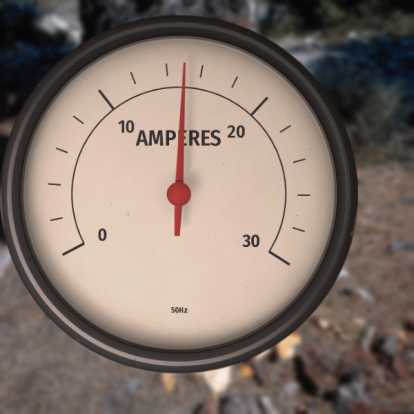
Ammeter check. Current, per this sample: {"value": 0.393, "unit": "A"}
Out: {"value": 15, "unit": "A"}
